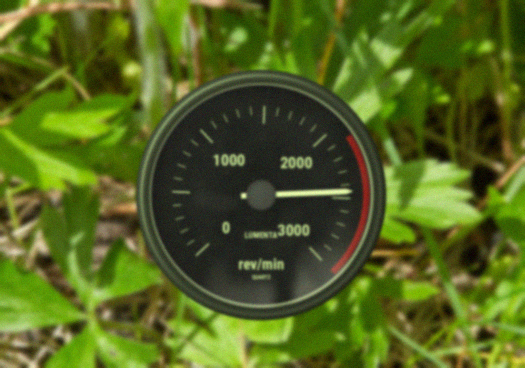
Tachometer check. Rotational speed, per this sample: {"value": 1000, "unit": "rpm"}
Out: {"value": 2450, "unit": "rpm"}
